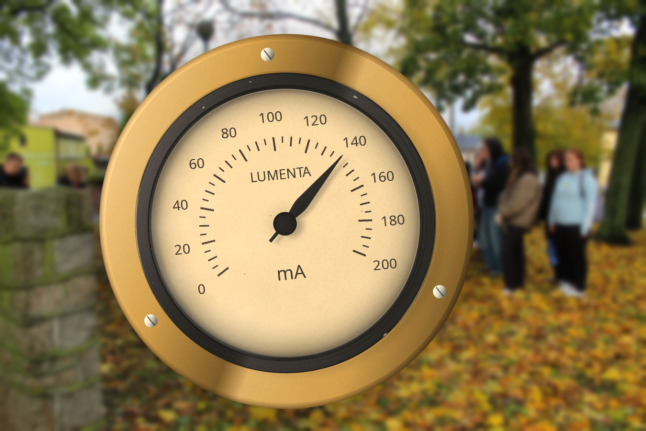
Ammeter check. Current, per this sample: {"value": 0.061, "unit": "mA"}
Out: {"value": 140, "unit": "mA"}
